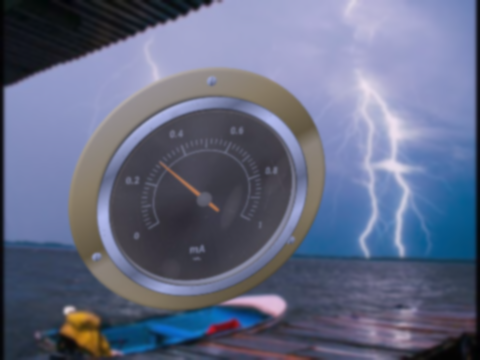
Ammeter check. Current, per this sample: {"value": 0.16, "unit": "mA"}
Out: {"value": 0.3, "unit": "mA"}
